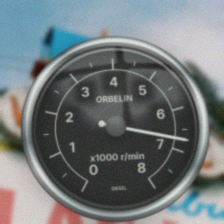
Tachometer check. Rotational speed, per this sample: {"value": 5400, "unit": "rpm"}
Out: {"value": 6750, "unit": "rpm"}
